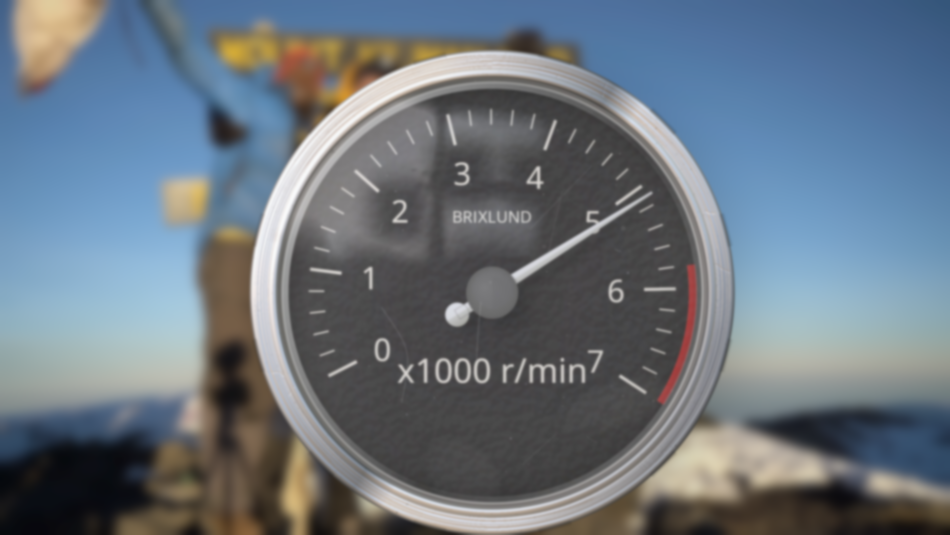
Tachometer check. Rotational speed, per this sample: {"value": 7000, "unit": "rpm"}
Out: {"value": 5100, "unit": "rpm"}
